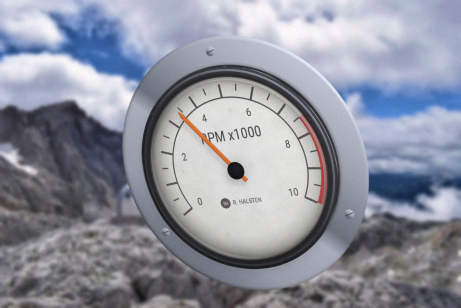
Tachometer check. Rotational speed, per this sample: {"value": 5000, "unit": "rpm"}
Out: {"value": 3500, "unit": "rpm"}
